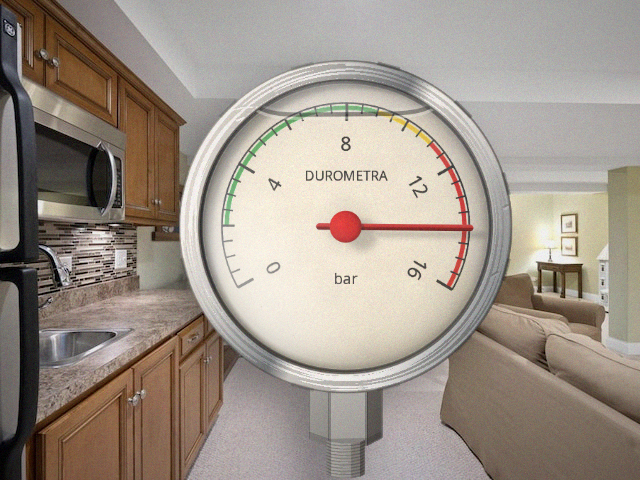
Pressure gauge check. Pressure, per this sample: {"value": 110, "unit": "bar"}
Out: {"value": 14, "unit": "bar"}
